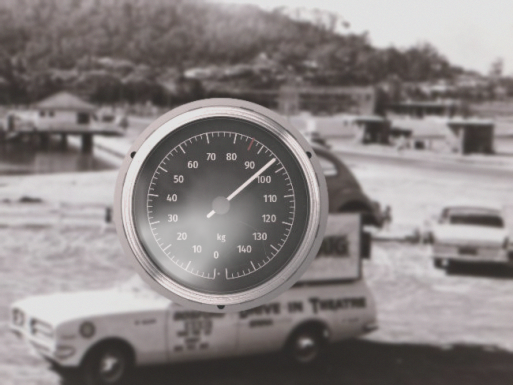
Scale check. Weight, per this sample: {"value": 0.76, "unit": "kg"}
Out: {"value": 96, "unit": "kg"}
